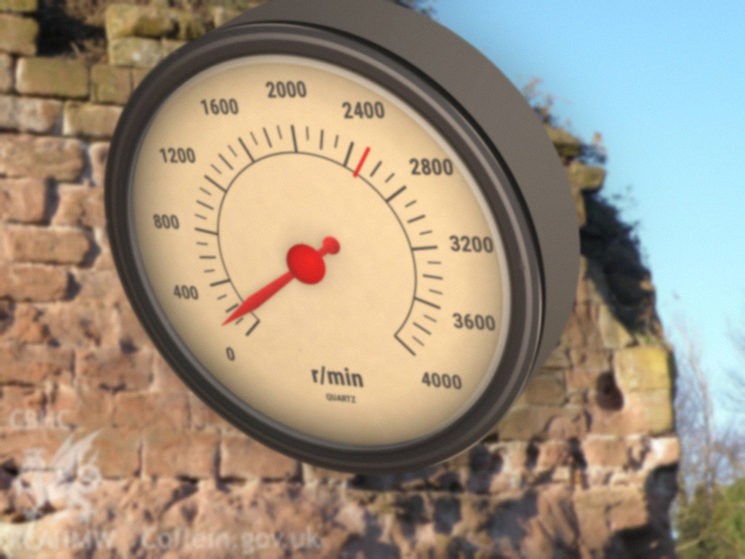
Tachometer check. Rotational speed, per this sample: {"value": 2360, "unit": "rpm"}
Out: {"value": 150, "unit": "rpm"}
